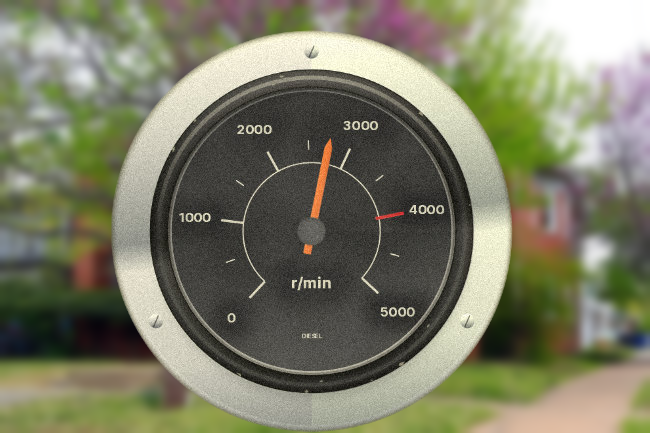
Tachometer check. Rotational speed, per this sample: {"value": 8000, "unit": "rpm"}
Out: {"value": 2750, "unit": "rpm"}
